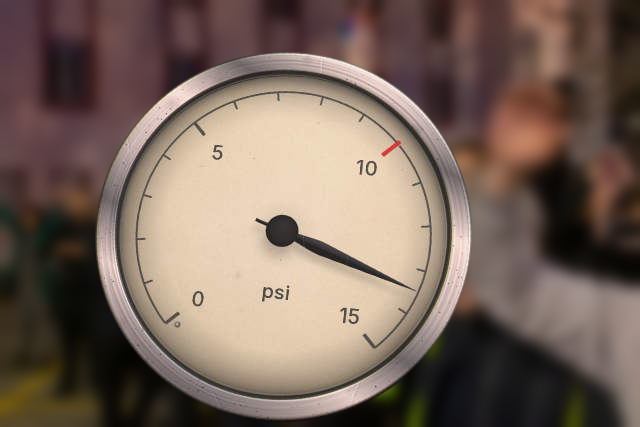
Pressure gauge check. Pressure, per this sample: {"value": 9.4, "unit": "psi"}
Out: {"value": 13.5, "unit": "psi"}
